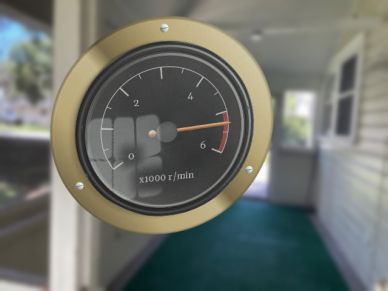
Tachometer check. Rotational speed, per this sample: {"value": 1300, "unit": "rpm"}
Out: {"value": 5250, "unit": "rpm"}
